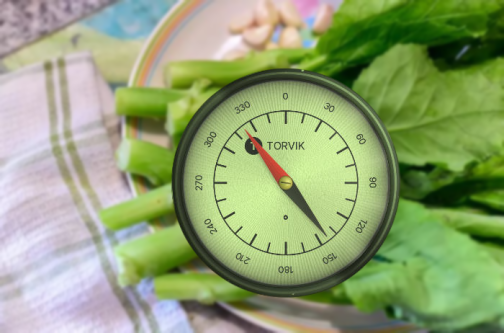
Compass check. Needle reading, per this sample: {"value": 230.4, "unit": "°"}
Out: {"value": 322.5, "unit": "°"}
